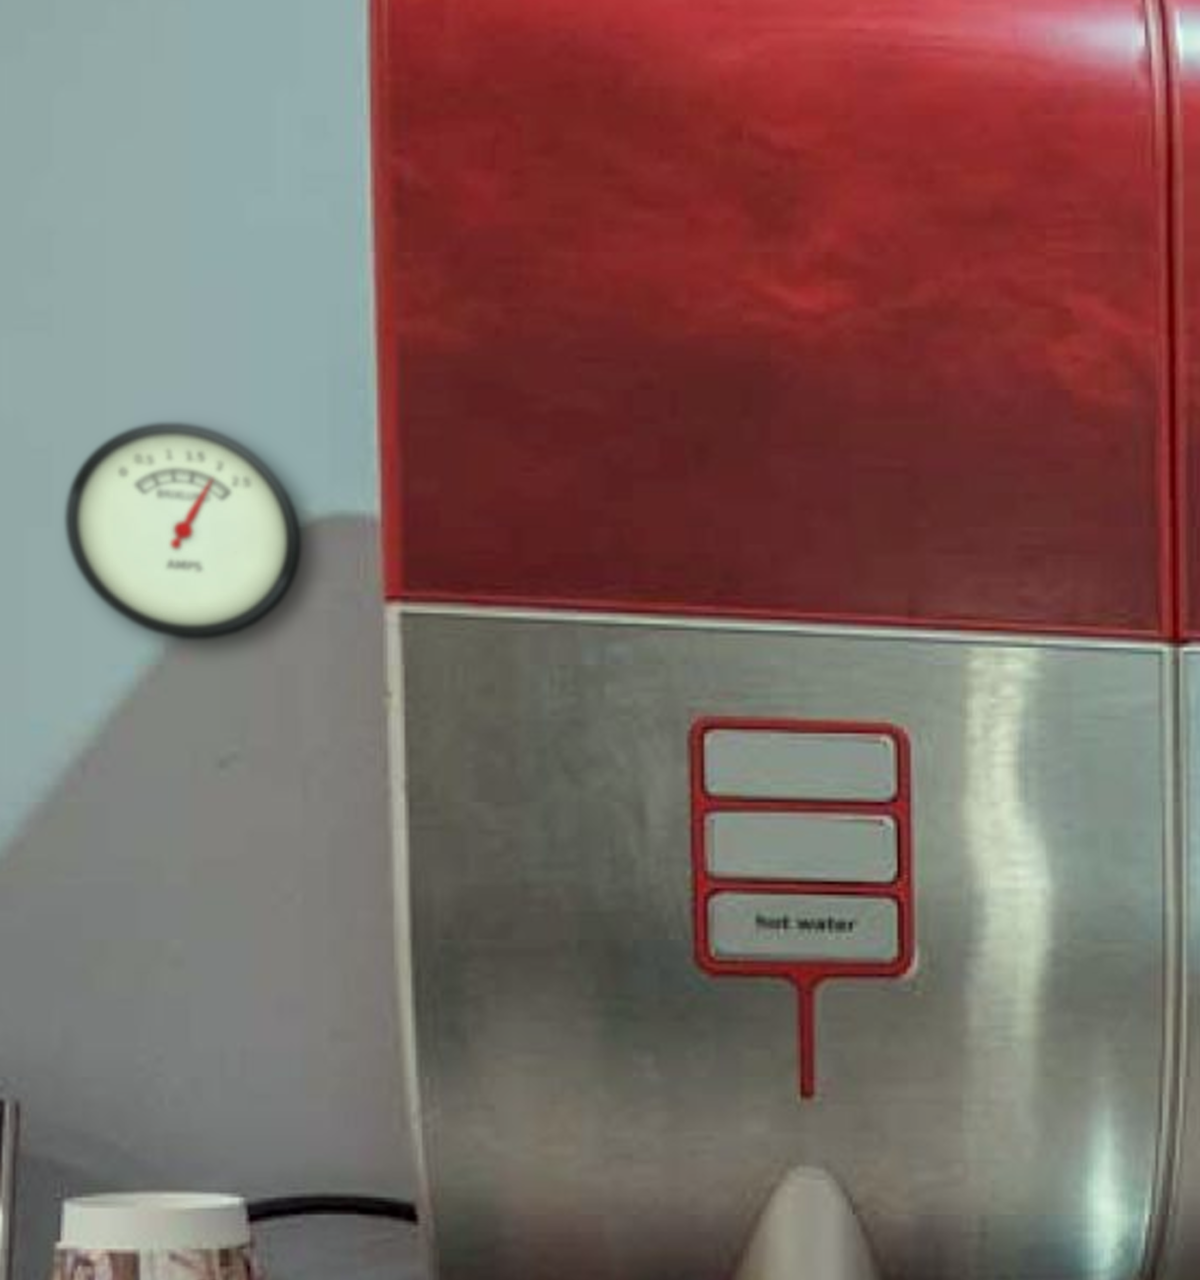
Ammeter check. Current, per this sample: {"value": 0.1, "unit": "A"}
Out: {"value": 2, "unit": "A"}
